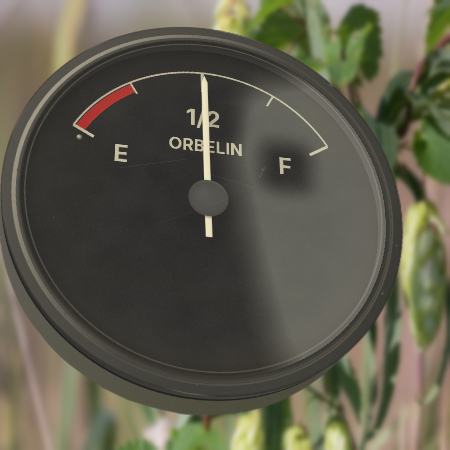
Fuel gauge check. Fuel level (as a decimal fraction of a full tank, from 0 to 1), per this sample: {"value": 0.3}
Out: {"value": 0.5}
